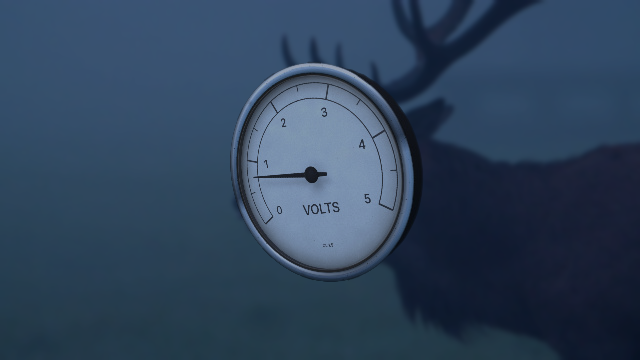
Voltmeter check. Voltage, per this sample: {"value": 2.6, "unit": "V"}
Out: {"value": 0.75, "unit": "V"}
